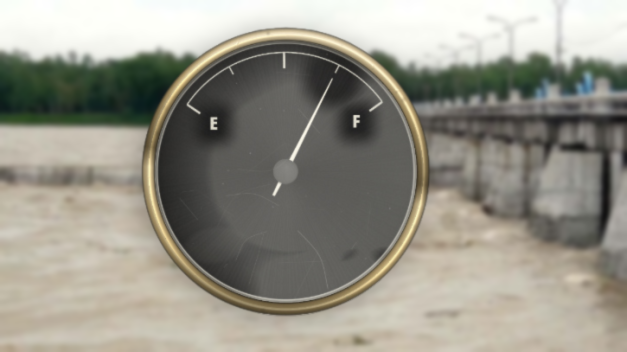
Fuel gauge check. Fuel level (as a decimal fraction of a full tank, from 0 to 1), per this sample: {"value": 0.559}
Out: {"value": 0.75}
